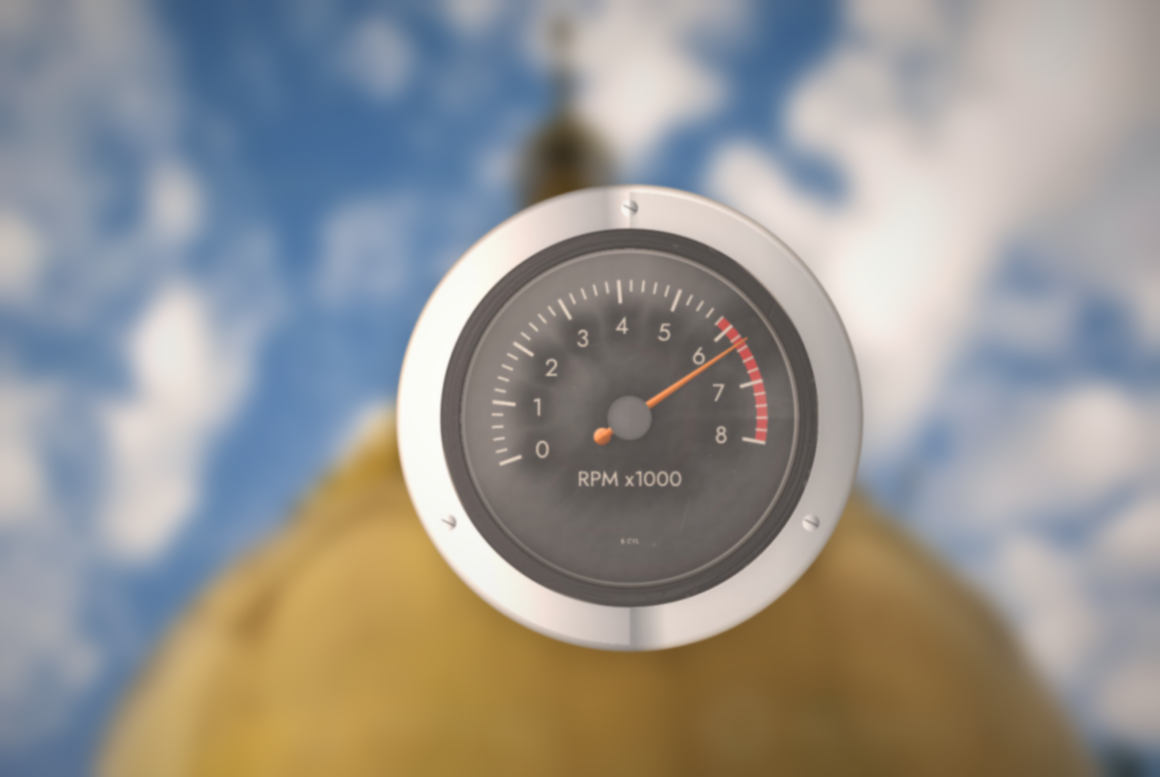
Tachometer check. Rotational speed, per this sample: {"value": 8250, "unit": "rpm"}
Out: {"value": 6300, "unit": "rpm"}
